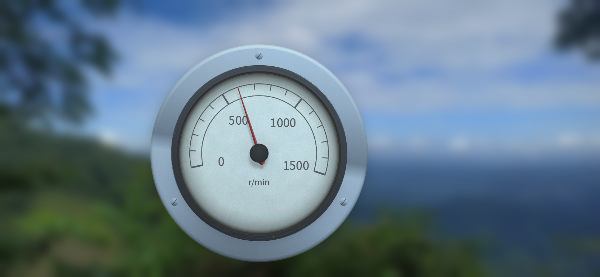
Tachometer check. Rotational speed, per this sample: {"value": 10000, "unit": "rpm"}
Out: {"value": 600, "unit": "rpm"}
